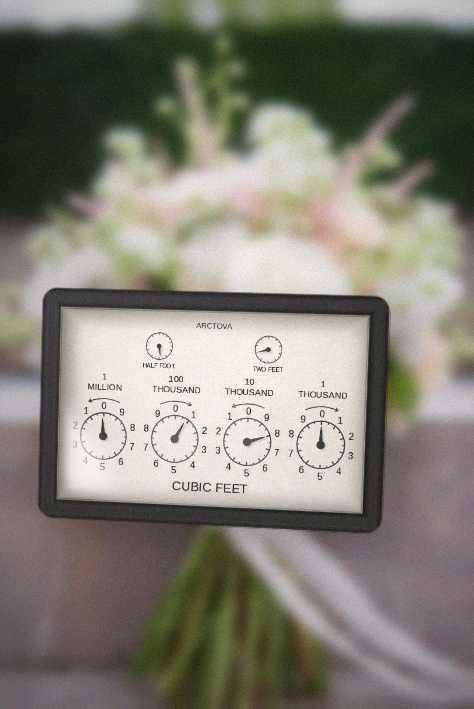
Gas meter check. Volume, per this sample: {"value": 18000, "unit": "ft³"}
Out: {"value": 8000, "unit": "ft³"}
